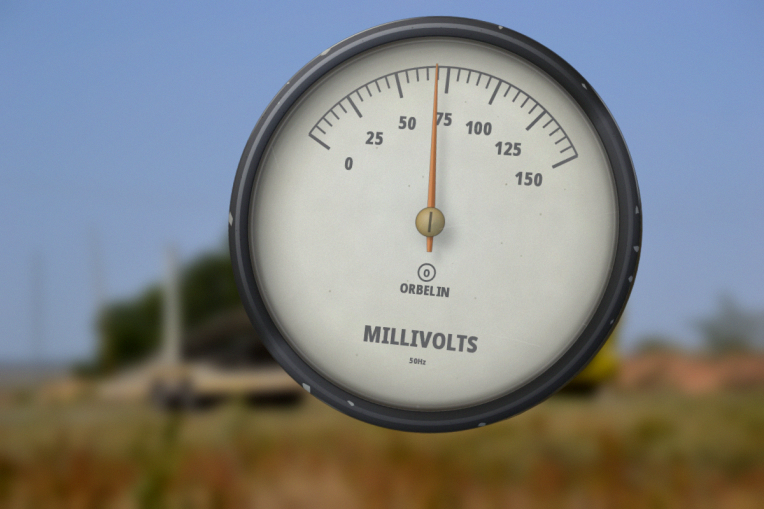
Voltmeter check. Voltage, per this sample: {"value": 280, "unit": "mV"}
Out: {"value": 70, "unit": "mV"}
